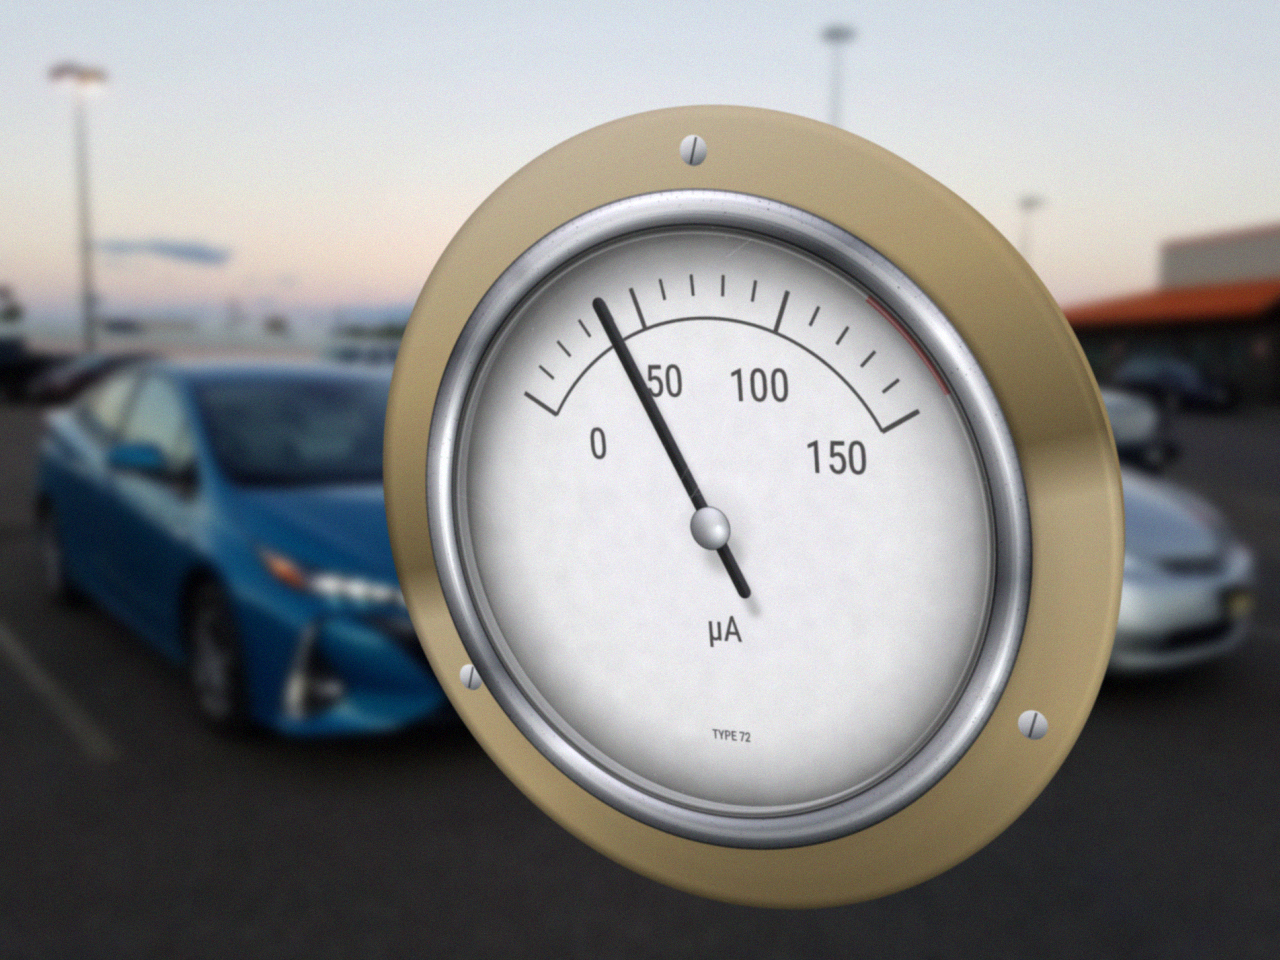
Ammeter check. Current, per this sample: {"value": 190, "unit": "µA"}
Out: {"value": 40, "unit": "µA"}
